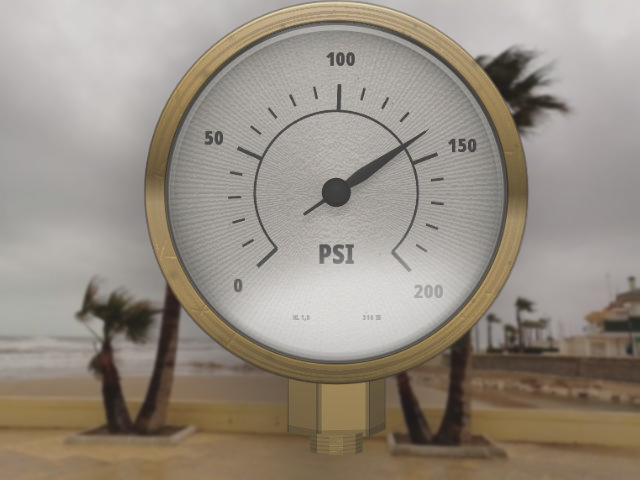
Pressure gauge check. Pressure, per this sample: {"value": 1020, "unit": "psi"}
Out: {"value": 140, "unit": "psi"}
